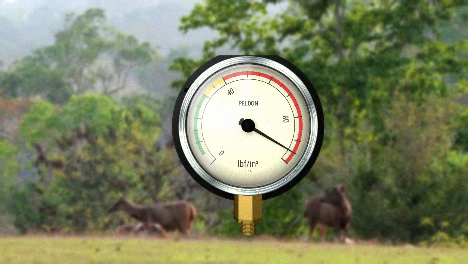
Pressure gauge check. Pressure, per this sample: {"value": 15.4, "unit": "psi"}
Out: {"value": 95, "unit": "psi"}
